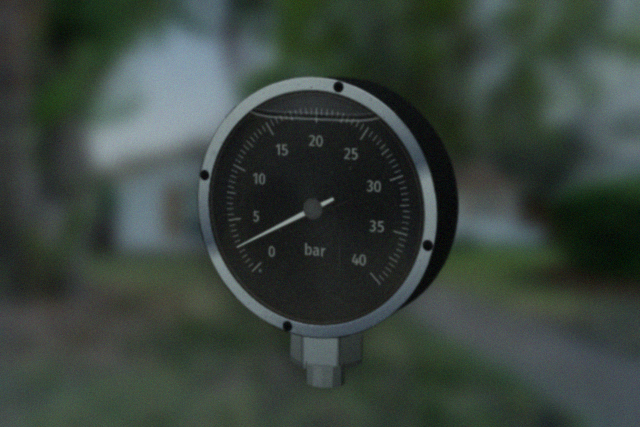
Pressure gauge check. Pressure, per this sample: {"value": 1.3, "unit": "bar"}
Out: {"value": 2.5, "unit": "bar"}
